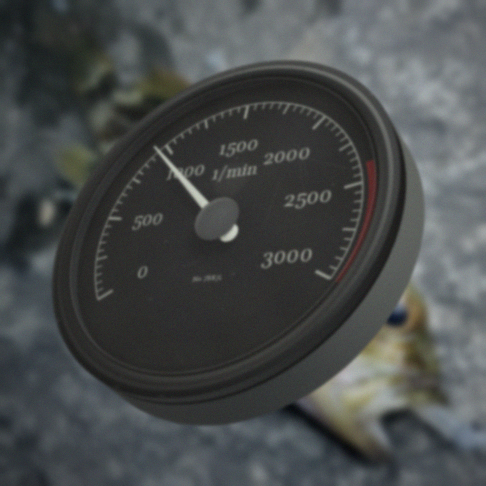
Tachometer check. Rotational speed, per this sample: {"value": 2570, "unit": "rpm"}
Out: {"value": 950, "unit": "rpm"}
